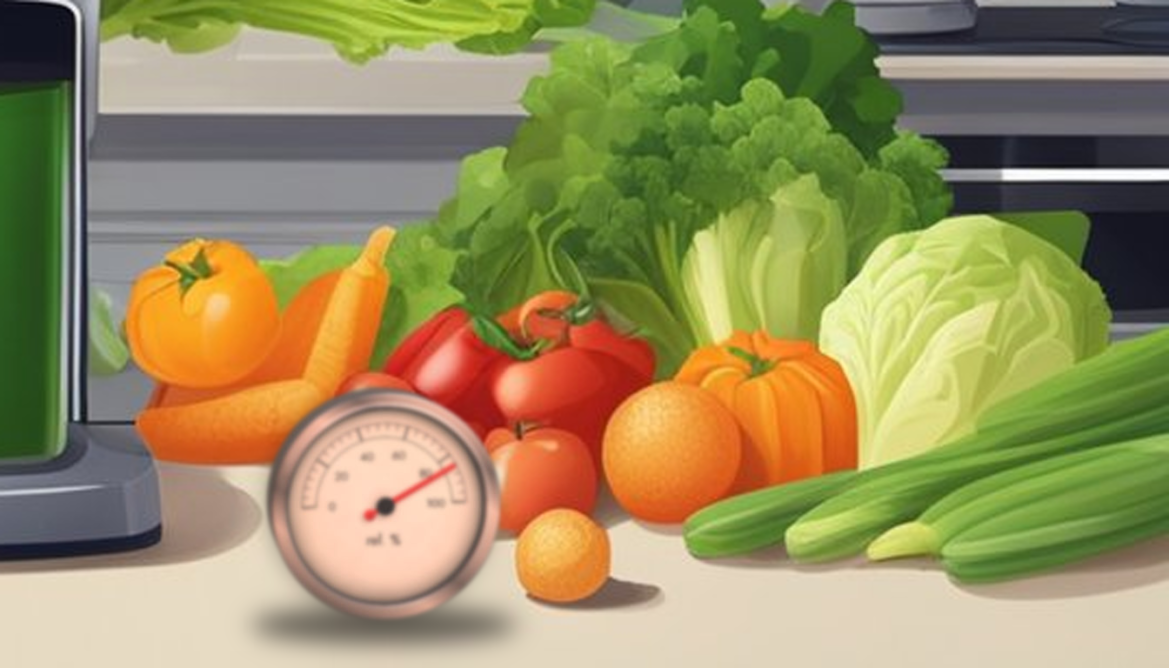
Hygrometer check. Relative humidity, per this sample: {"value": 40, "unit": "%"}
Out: {"value": 84, "unit": "%"}
